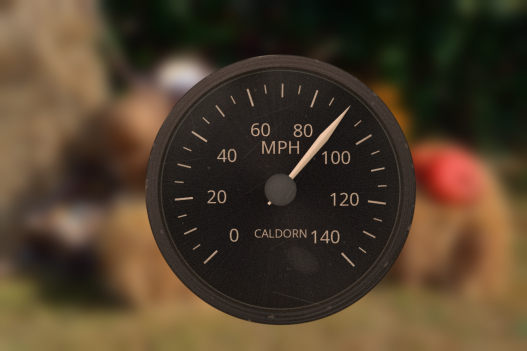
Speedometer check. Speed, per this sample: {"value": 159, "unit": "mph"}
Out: {"value": 90, "unit": "mph"}
